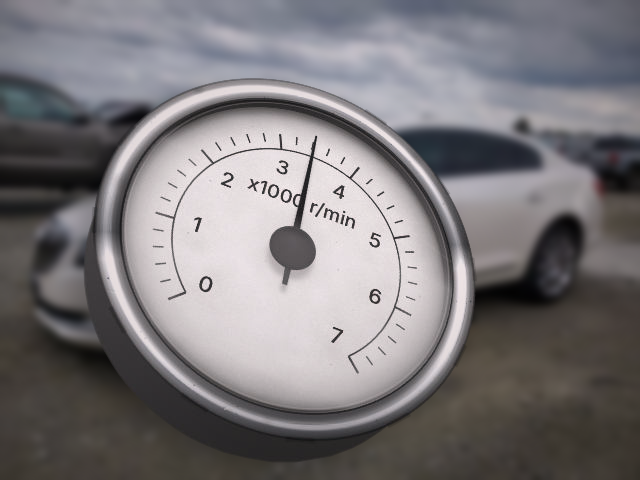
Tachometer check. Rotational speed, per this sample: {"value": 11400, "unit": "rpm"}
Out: {"value": 3400, "unit": "rpm"}
